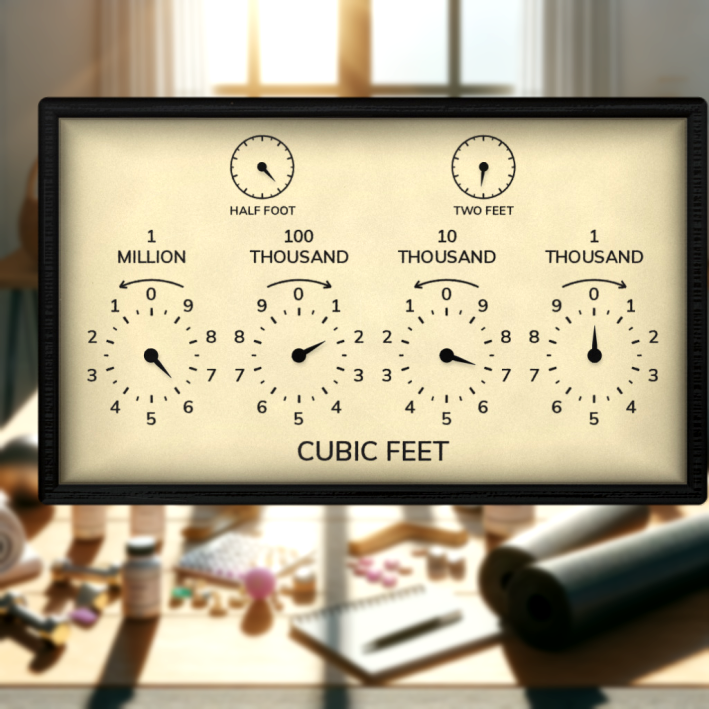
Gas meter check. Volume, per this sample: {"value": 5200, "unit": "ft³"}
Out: {"value": 617000, "unit": "ft³"}
